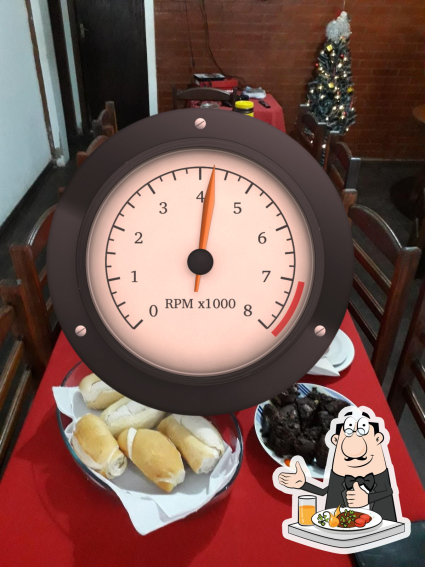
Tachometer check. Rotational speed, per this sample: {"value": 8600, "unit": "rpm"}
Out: {"value": 4250, "unit": "rpm"}
